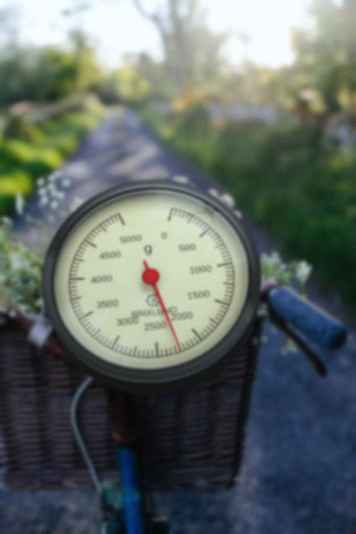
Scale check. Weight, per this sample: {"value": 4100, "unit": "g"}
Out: {"value": 2250, "unit": "g"}
